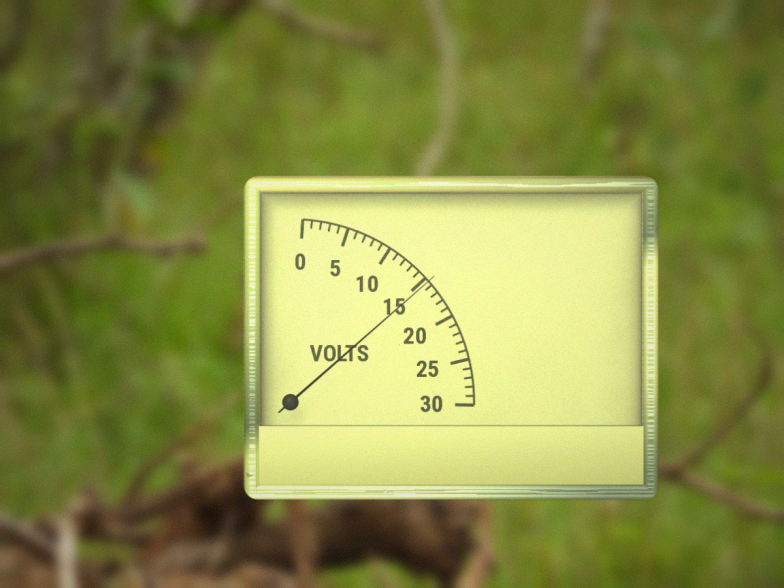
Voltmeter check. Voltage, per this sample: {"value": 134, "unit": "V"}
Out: {"value": 15.5, "unit": "V"}
